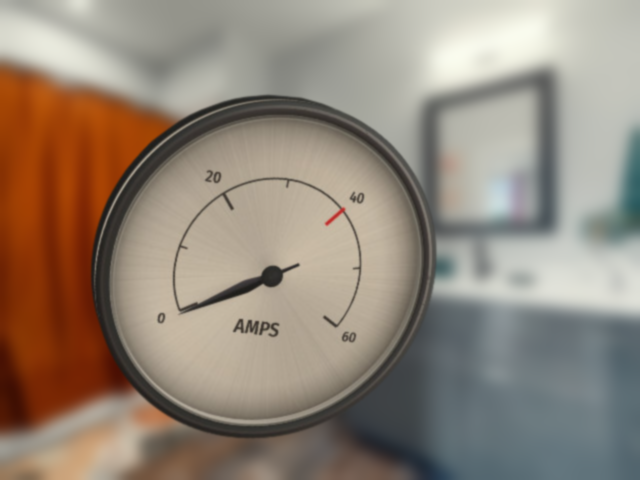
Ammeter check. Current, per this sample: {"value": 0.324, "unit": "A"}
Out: {"value": 0, "unit": "A"}
